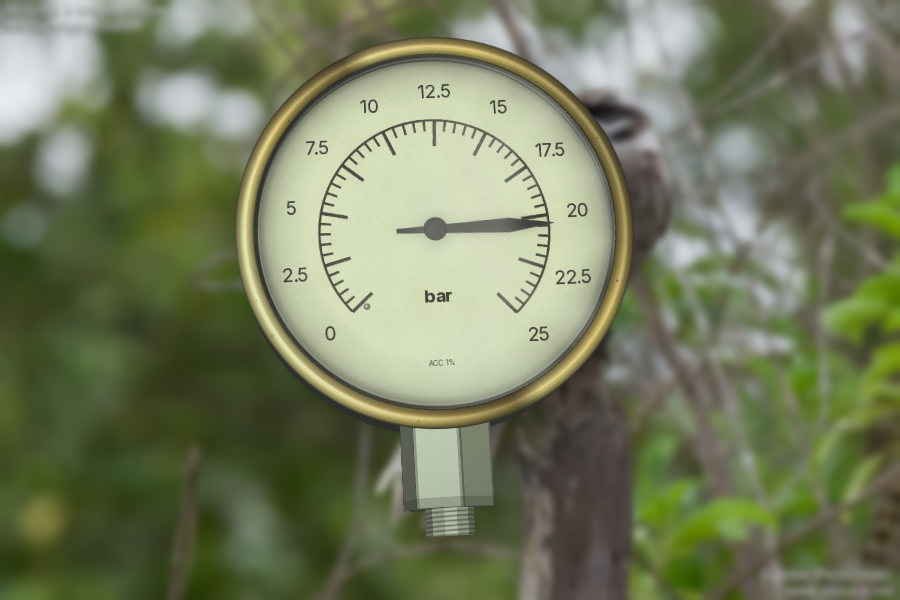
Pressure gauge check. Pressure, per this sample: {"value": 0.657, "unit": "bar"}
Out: {"value": 20.5, "unit": "bar"}
